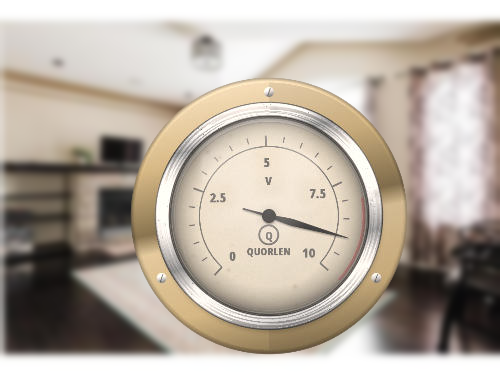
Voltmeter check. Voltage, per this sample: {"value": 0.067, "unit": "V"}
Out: {"value": 9, "unit": "V"}
